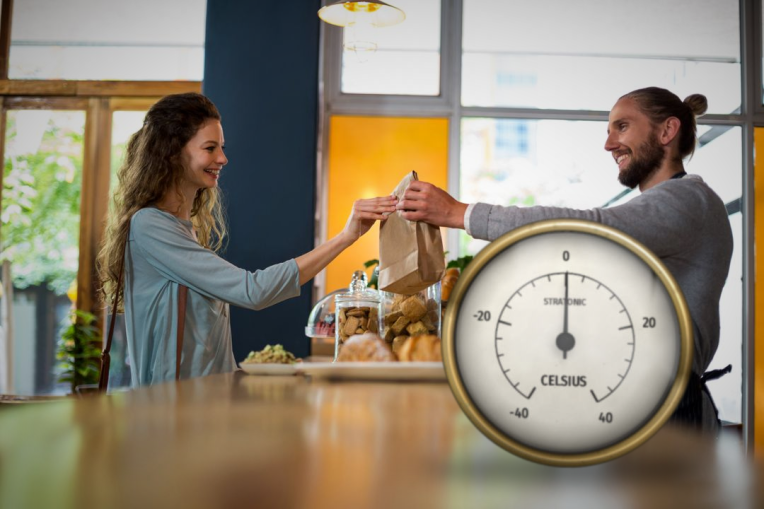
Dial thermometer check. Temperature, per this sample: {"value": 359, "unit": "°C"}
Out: {"value": 0, "unit": "°C"}
